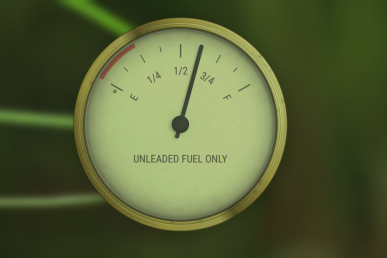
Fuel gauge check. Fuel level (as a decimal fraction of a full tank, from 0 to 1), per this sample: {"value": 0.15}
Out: {"value": 0.625}
